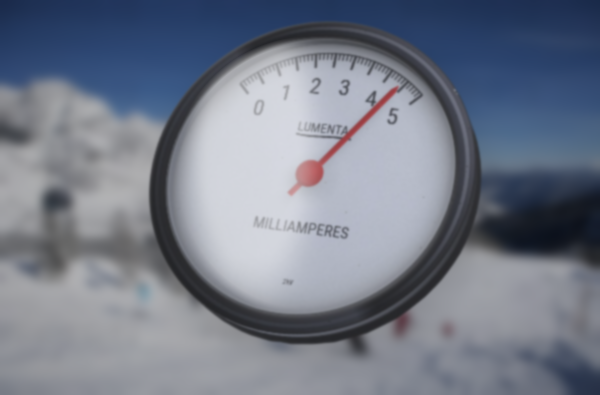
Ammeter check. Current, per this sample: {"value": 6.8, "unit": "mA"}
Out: {"value": 4.5, "unit": "mA"}
